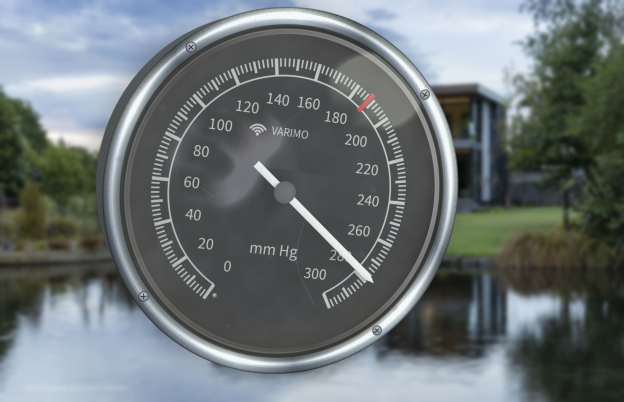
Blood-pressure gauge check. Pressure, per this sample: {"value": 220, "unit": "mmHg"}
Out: {"value": 278, "unit": "mmHg"}
